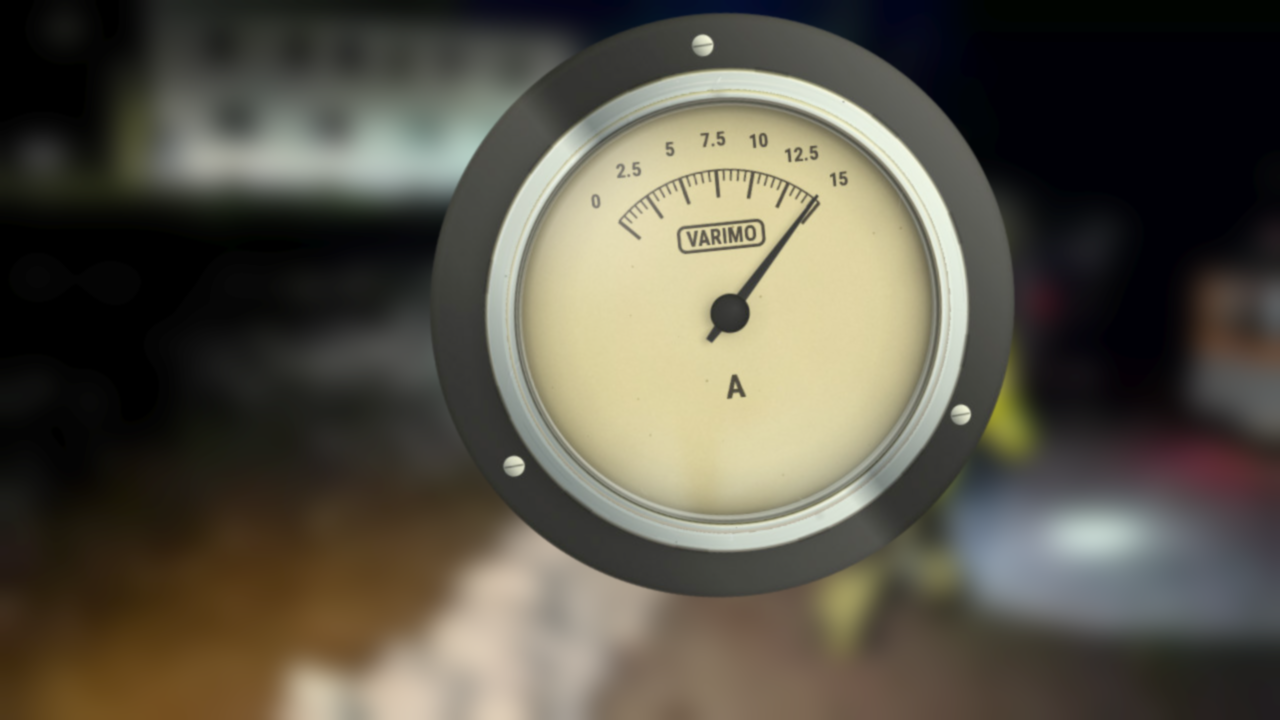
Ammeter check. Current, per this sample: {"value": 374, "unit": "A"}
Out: {"value": 14.5, "unit": "A"}
